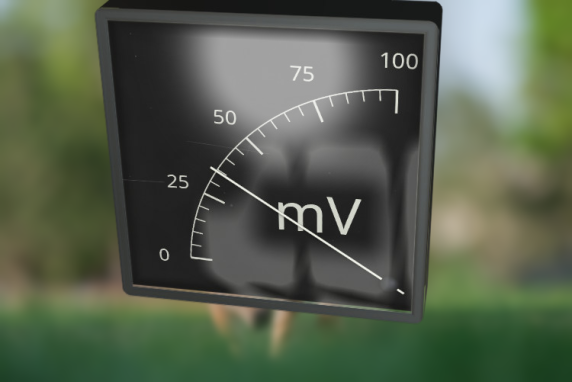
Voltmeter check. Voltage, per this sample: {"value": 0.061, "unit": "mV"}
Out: {"value": 35, "unit": "mV"}
